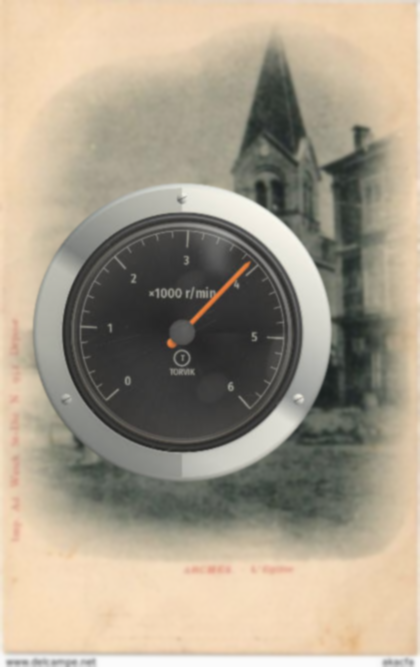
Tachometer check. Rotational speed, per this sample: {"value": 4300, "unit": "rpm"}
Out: {"value": 3900, "unit": "rpm"}
